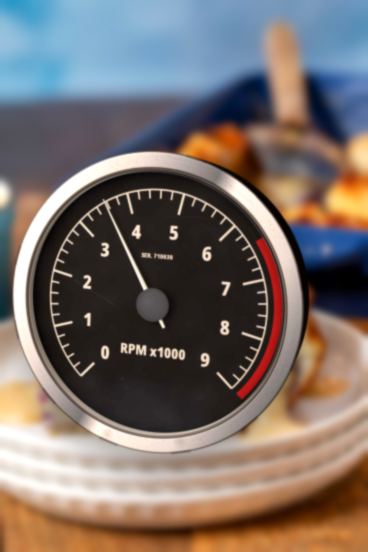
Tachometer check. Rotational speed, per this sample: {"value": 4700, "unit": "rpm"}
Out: {"value": 3600, "unit": "rpm"}
